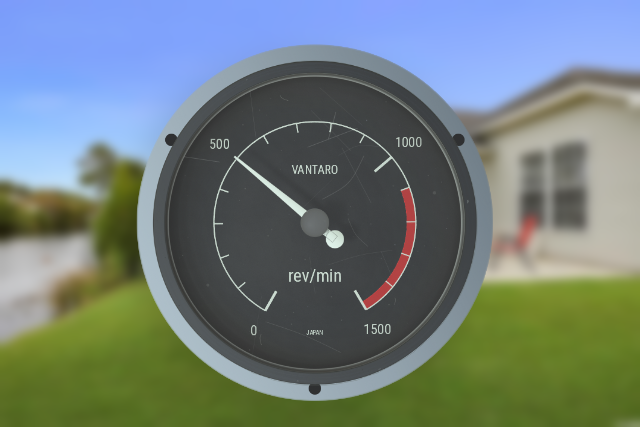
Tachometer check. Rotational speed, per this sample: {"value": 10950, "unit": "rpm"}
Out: {"value": 500, "unit": "rpm"}
